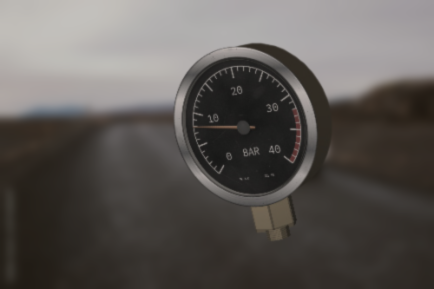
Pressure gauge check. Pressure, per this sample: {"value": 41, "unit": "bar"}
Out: {"value": 8, "unit": "bar"}
